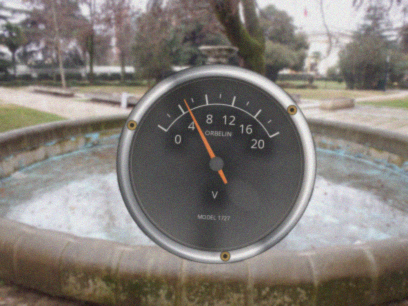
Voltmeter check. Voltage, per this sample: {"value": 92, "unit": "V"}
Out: {"value": 5, "unit": "V"}
